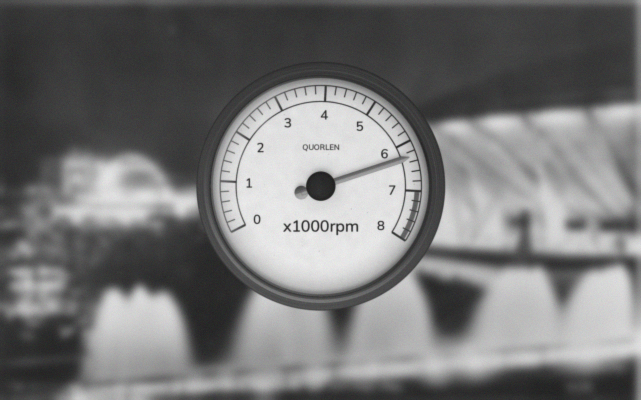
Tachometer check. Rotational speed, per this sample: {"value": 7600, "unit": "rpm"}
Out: {"value": 6300, "unit": "rpm"}
